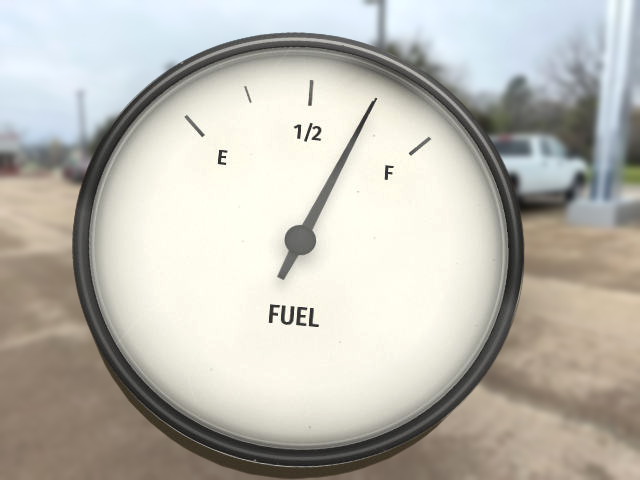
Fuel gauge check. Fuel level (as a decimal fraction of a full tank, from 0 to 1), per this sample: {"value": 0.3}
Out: {"value": 0.75}
